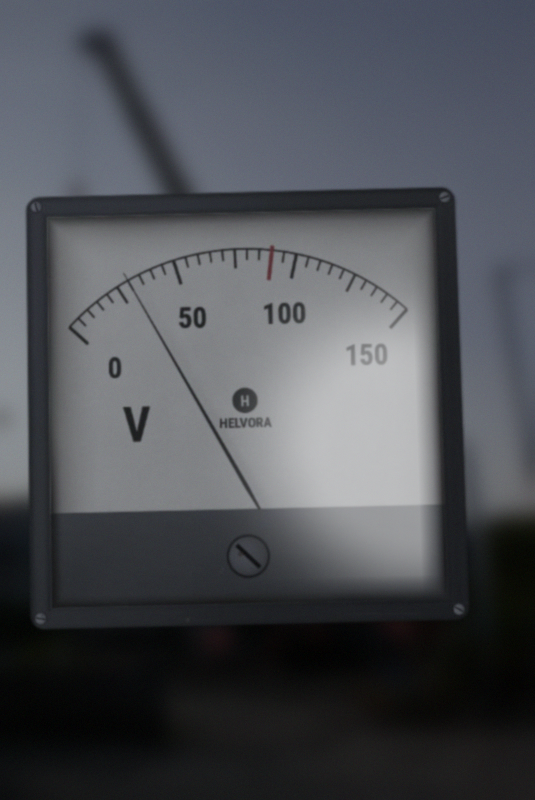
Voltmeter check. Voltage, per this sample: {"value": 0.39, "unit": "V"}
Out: {"value": 30, "unit": "V"}
